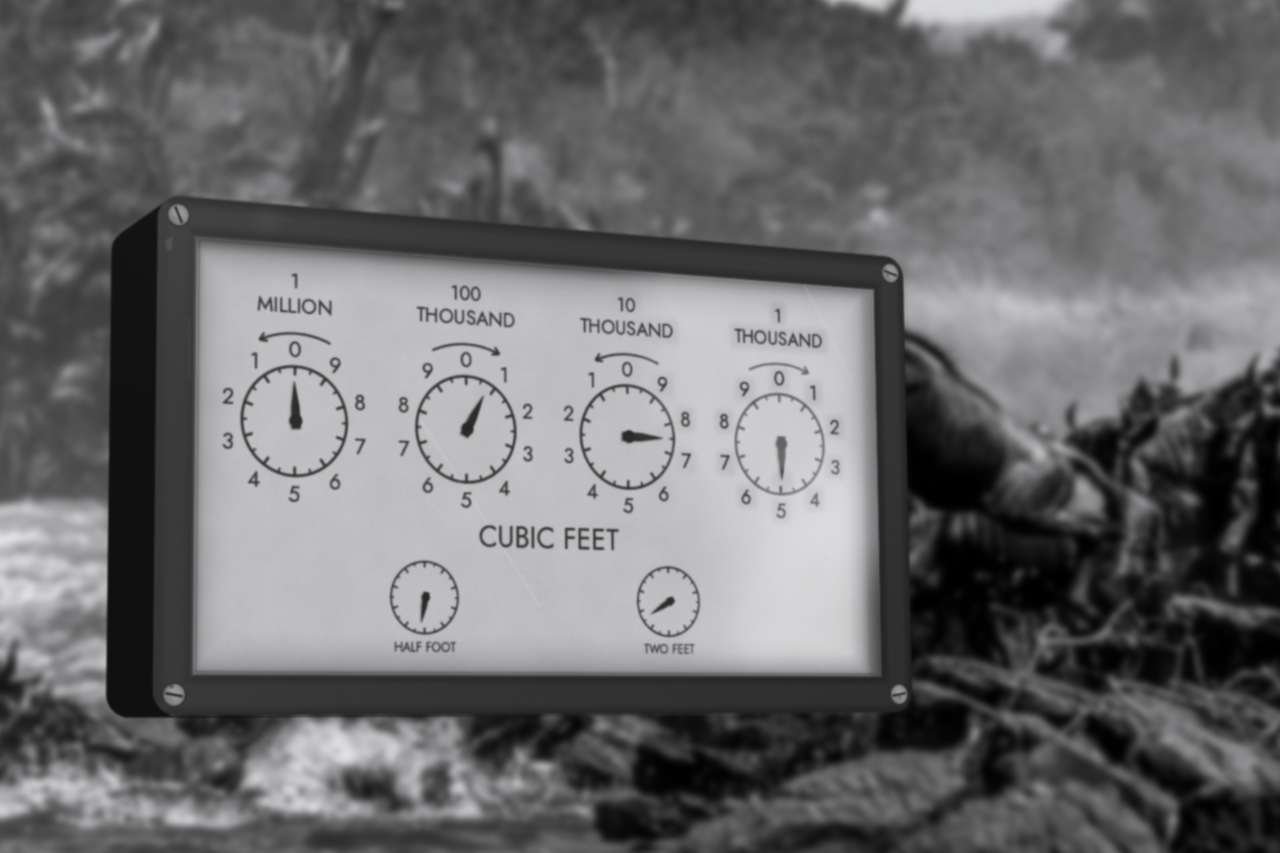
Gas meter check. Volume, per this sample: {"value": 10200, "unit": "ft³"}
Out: {"value": 7500, "unit": "ft³"}
